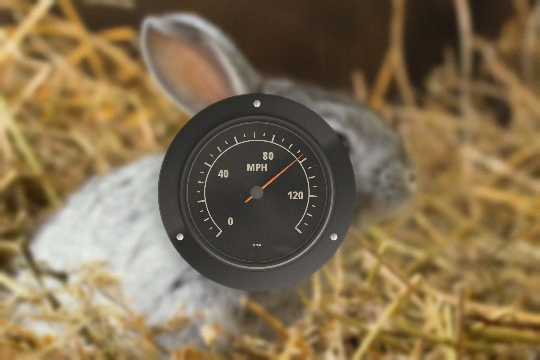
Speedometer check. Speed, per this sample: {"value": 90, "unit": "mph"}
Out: {"value": 97.5, "unit": "mph"}
